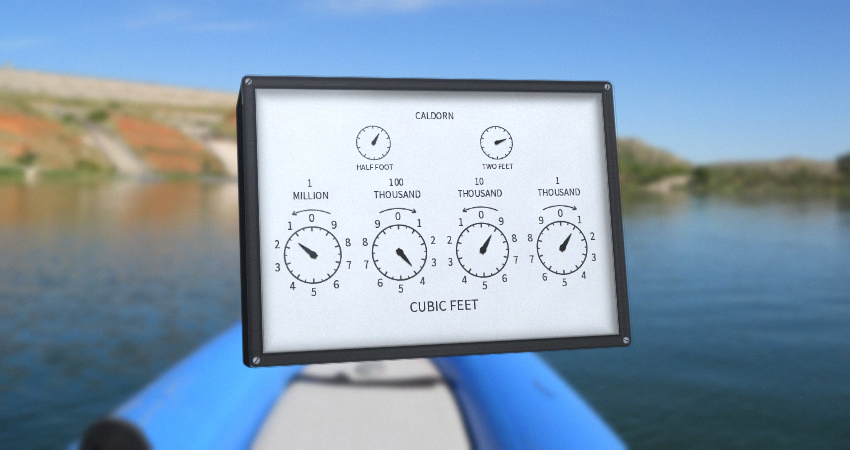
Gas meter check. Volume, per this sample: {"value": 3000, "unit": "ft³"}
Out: {"value": 139100, "unit": "ft³"}
